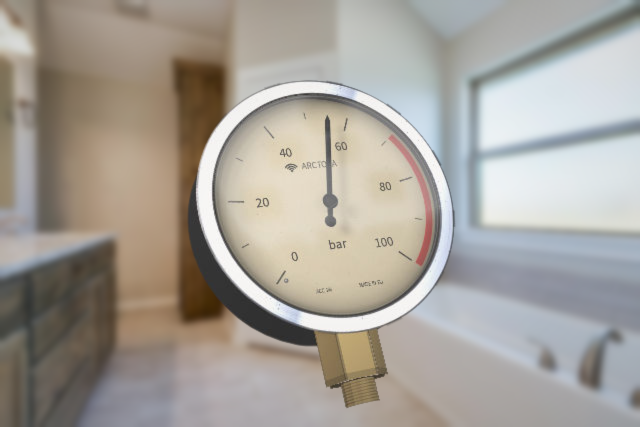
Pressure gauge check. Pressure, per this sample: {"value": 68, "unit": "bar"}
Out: {"value": 55, "unit": "bar"}
